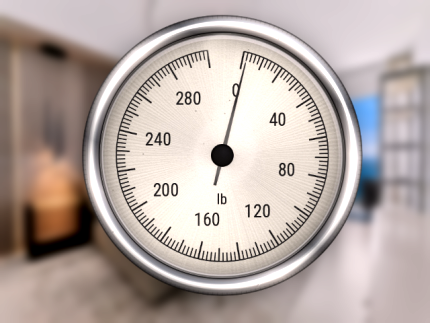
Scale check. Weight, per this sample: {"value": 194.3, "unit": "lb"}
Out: {"value": 2, "unit": "lb"}
